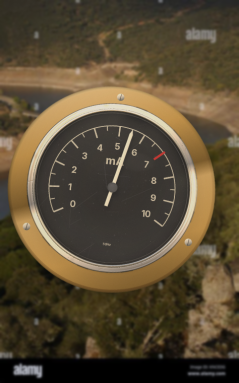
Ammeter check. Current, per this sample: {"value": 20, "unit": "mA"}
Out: {"value": 5.5, "unit": "mA"}
